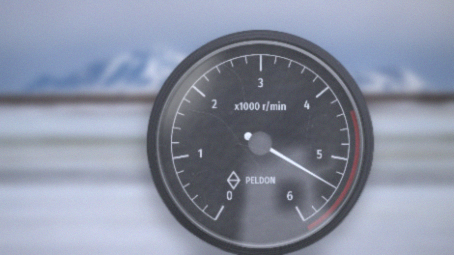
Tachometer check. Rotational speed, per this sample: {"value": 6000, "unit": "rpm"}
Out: {"value": 5400, "unit": "rpm"}
